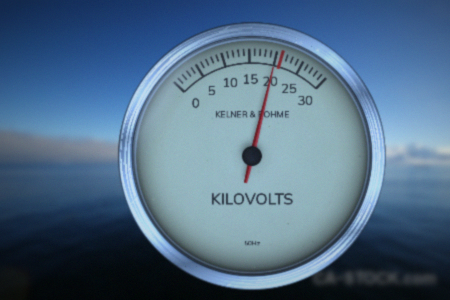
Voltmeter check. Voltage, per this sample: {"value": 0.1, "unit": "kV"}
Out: {"value": 20, "unit": "kV"}
